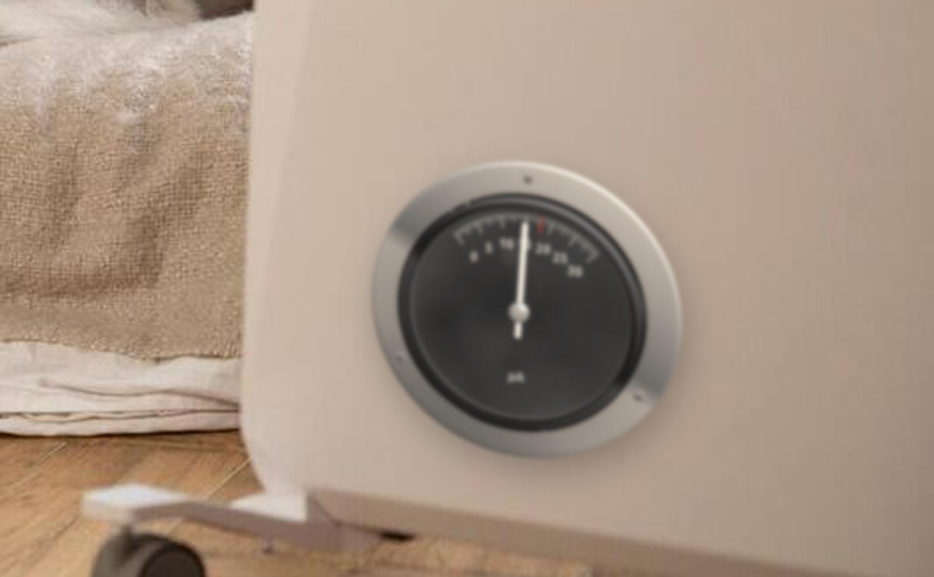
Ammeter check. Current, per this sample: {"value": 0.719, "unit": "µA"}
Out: {"value": 15, "unit": "µA"}
